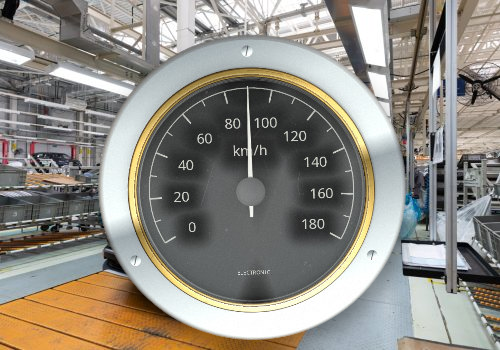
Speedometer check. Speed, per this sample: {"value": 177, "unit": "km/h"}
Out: {"value": 90, "unit": "km/h"}
